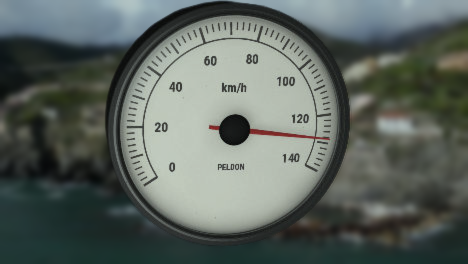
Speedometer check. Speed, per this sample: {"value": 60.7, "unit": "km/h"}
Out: {"value": 128, "unit": "km/h"}
